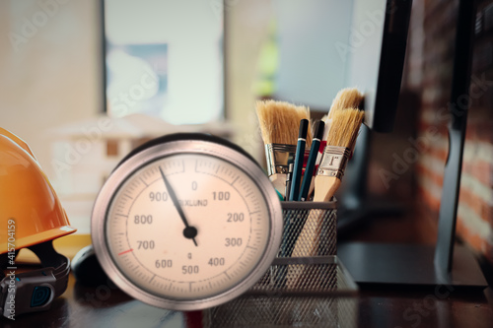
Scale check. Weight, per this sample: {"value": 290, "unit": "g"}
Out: {"value": 950, "unit": "g"}
